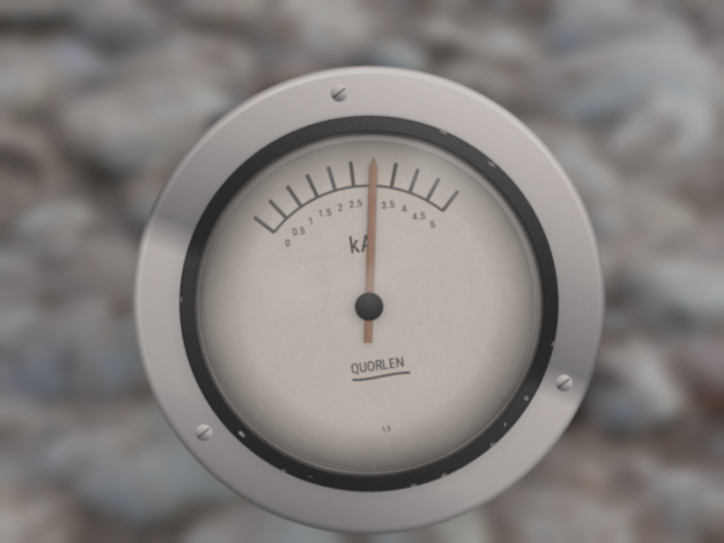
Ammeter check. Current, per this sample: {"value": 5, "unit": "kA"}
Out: {"value": 3, "unit": "kA"}
